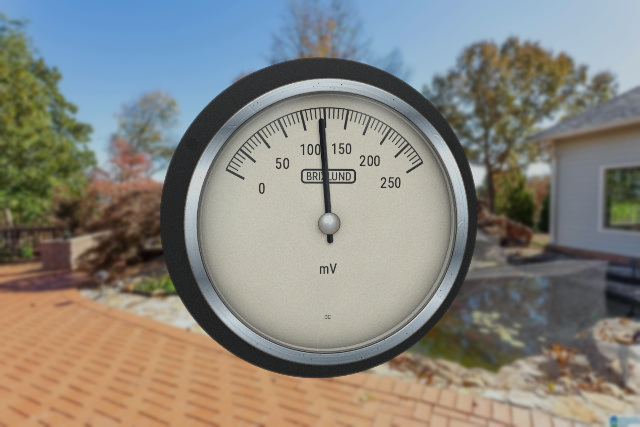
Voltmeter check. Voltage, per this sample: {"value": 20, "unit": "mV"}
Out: {"value": 120, "unit": "mV"}
